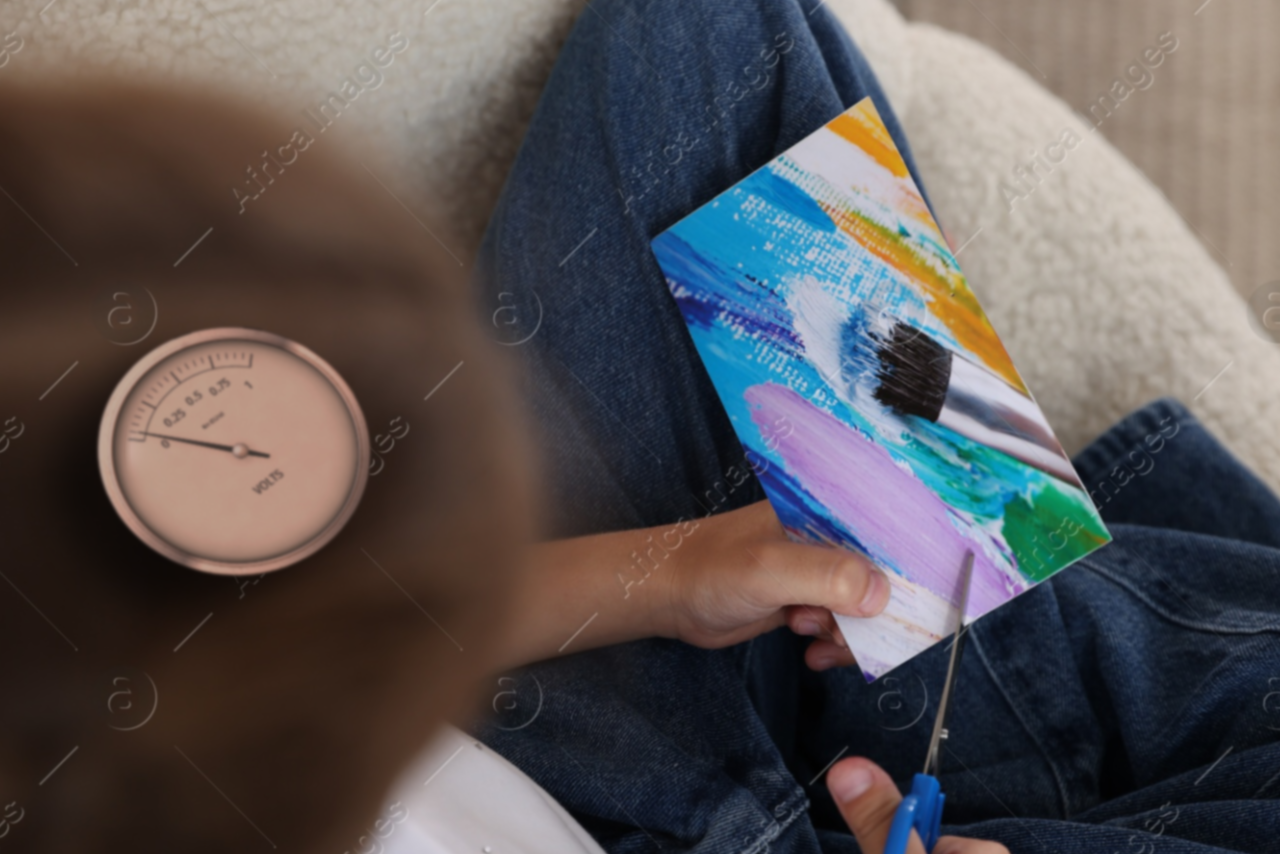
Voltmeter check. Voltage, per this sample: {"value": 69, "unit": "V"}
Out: {"value": 0.05, "unit": "V"}
